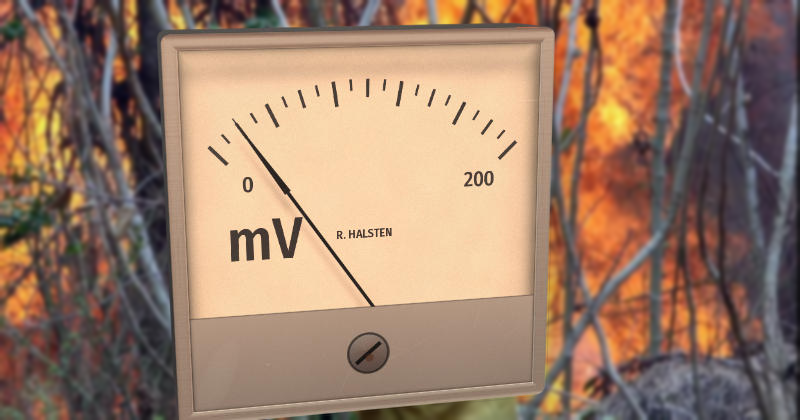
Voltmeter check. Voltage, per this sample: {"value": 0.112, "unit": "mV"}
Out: {"value": 20, "unit": "mV"}
